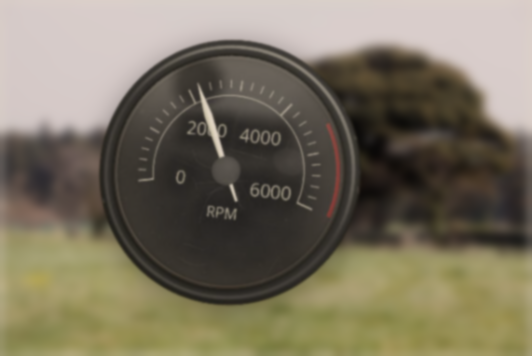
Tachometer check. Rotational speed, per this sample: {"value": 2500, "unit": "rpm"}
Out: {"value": 2200, "unit": "rpm"}
